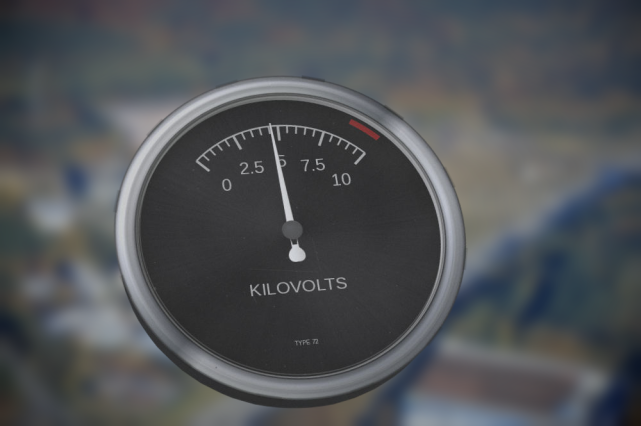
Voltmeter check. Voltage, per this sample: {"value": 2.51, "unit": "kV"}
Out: {"value": 4.5, "unit": "kV"}
